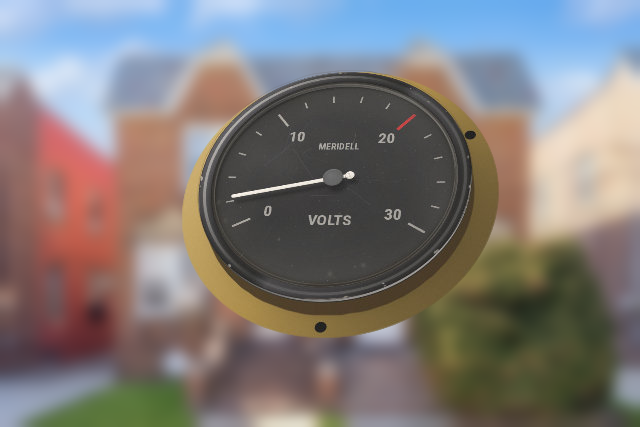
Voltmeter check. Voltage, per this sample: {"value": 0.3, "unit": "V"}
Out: {"value": 2, "unit": "V"}
